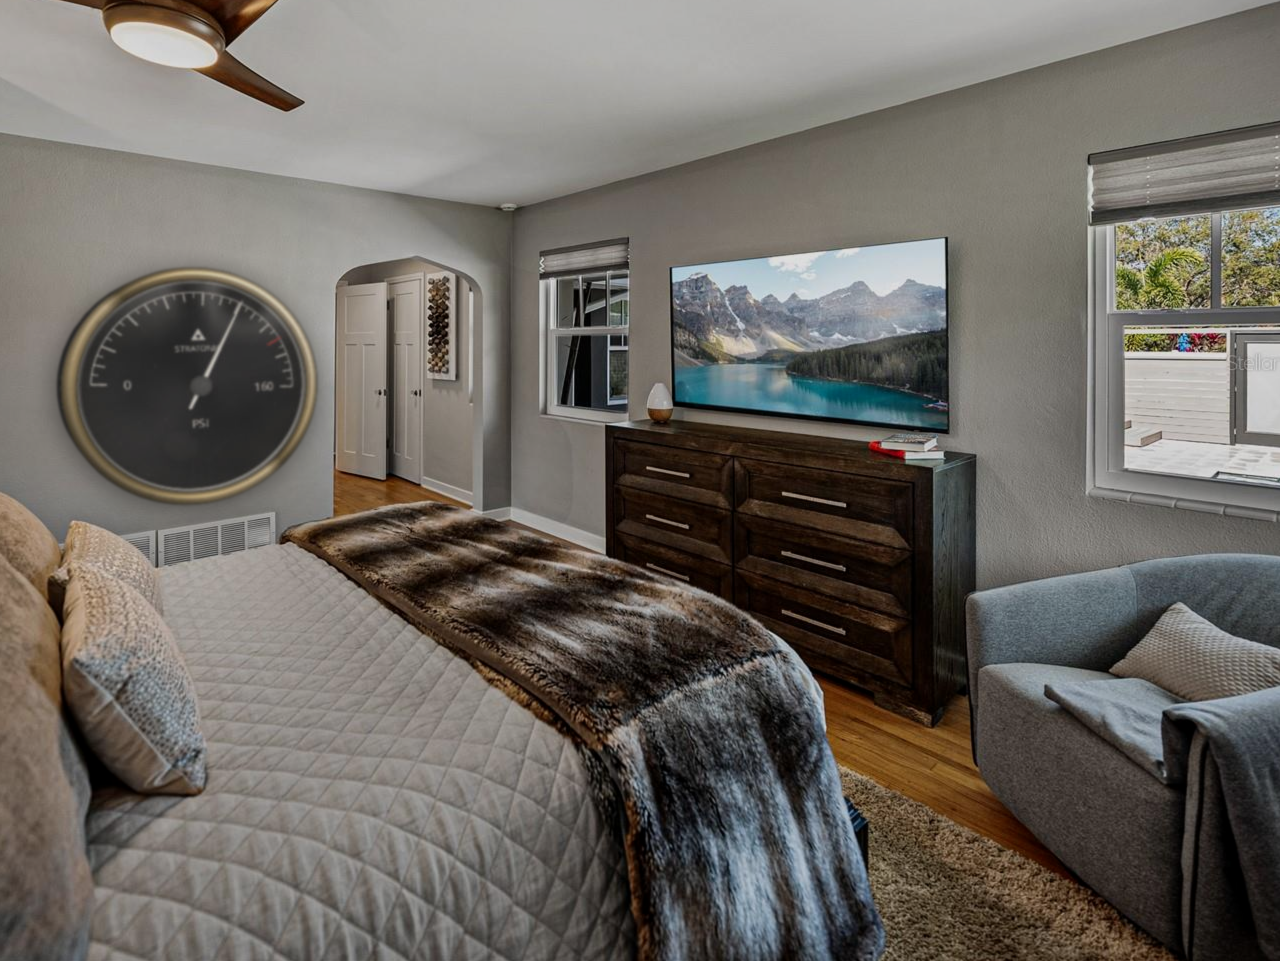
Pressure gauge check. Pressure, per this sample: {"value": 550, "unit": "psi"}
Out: {"value": 100, "unit": "psi"}
